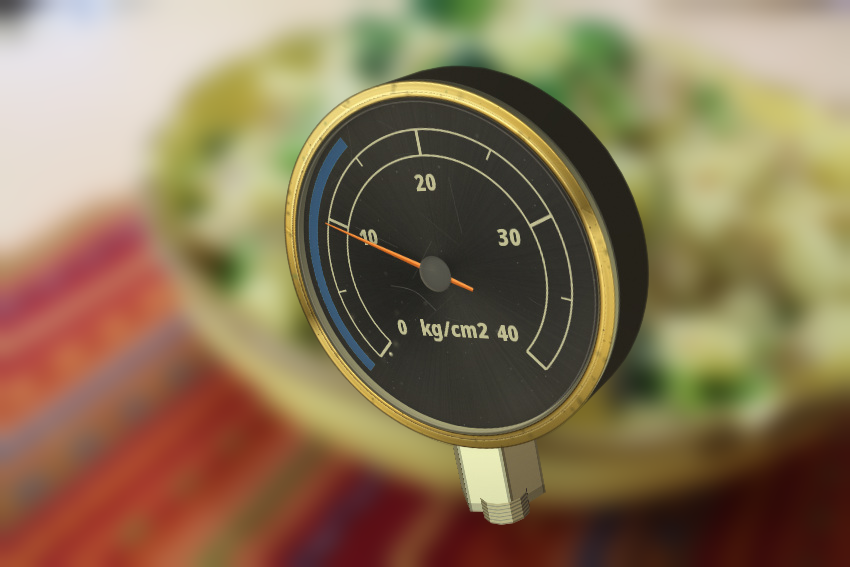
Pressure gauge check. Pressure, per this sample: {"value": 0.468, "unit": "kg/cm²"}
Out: {"value": 10, "unit": "kg/cm²"}
